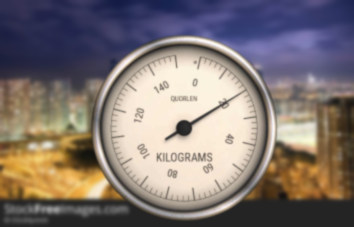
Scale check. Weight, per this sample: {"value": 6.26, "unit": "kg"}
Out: {"value": 20, "unit": "kg"}
